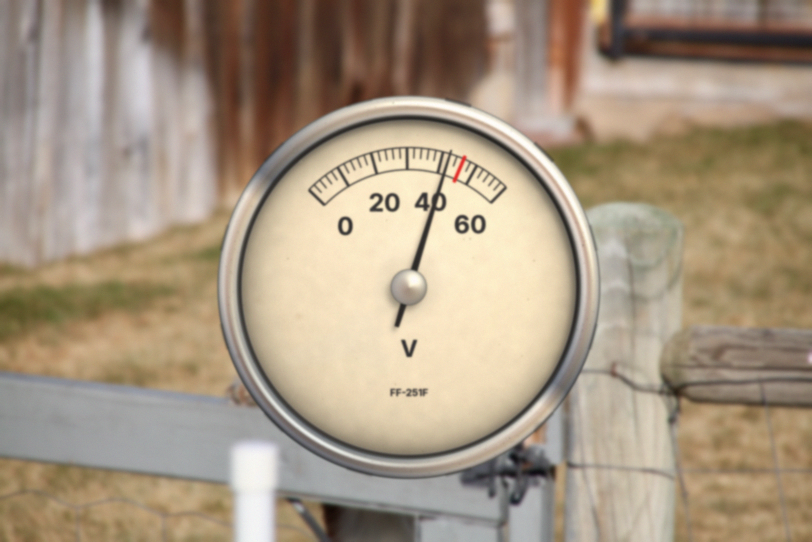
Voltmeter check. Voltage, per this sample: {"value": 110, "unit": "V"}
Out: {"value": 42, "unit": "V"}
